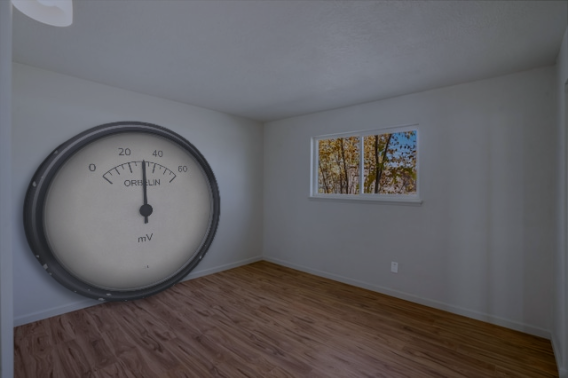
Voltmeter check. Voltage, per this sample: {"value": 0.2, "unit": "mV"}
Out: {"value": 30, "unit": "mV"}
